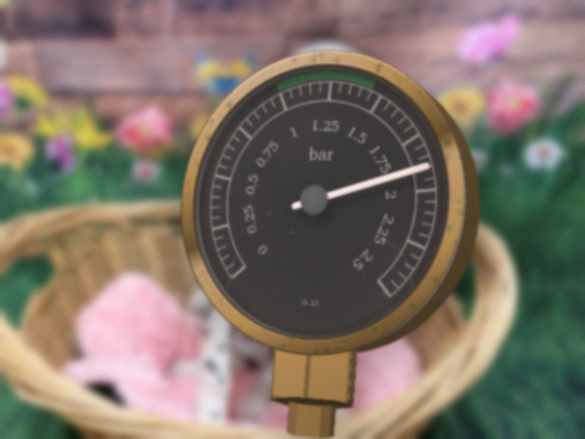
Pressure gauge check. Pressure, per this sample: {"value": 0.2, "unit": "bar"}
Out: {"value": 1.9, "unit": "bar"}
